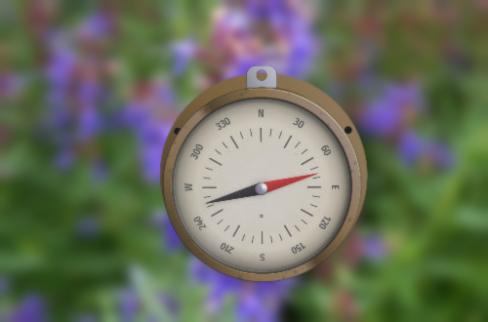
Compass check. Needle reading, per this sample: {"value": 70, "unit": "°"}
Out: {"value": 75, "unit": "°"}
